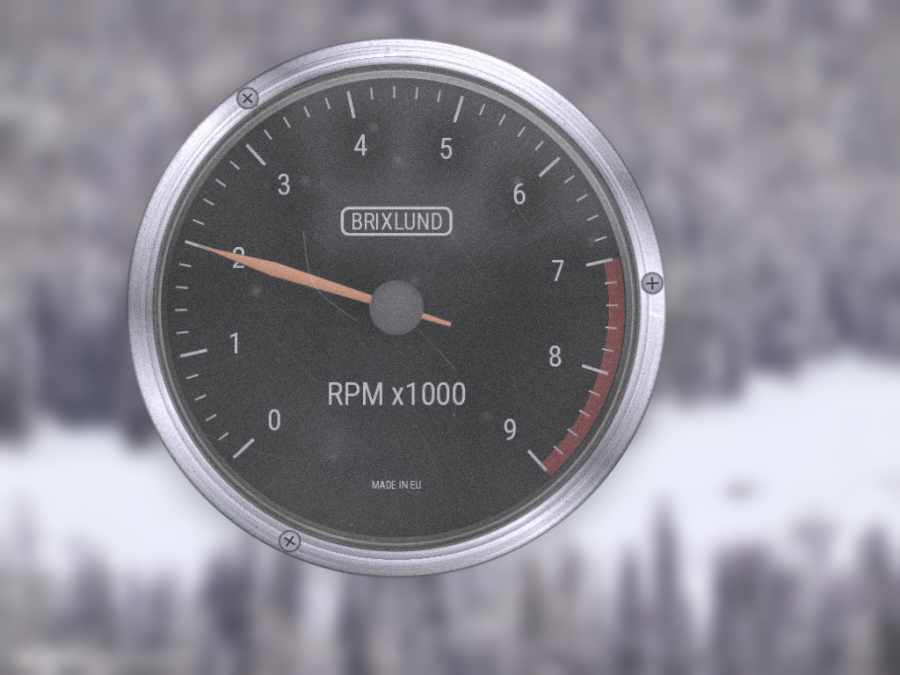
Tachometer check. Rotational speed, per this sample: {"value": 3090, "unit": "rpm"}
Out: {"value": 2000, "unit": "rpm"}
